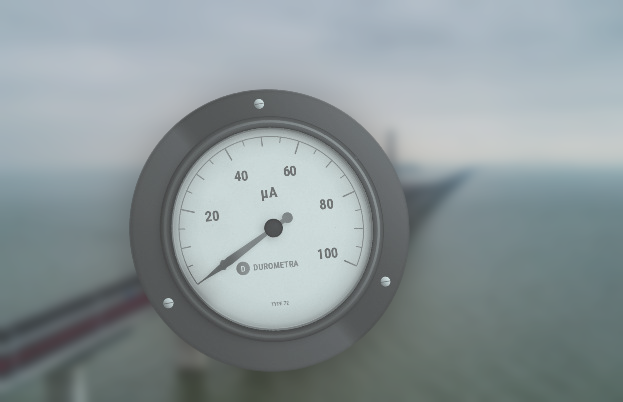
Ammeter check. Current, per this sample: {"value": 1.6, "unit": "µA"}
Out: {"value": 0, "unit": "µA"}
